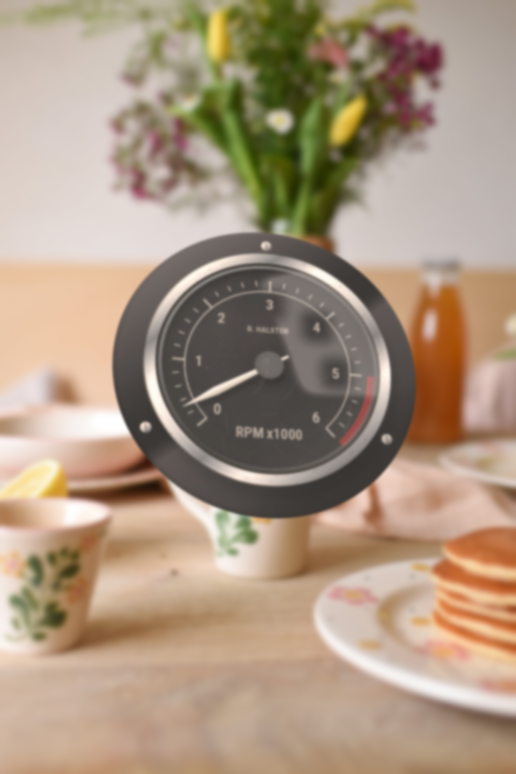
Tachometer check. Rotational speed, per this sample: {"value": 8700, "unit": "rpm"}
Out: {"value": 300, "unit": "rpm"}
